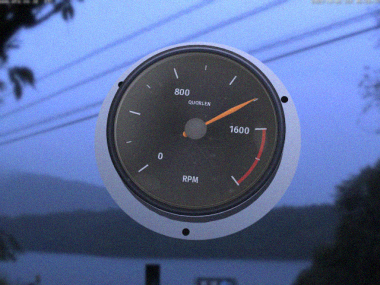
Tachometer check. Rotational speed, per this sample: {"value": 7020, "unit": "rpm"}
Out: {"value": 1400, "unit": "rpm"}
